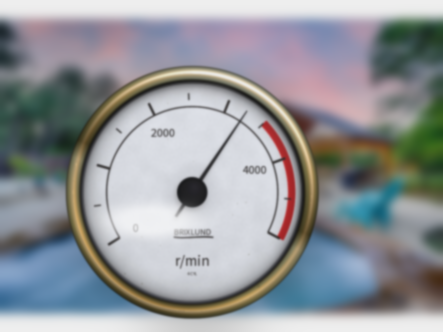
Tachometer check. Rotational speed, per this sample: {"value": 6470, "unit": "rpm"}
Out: {"value": 3250, "unit": "rpm"}
